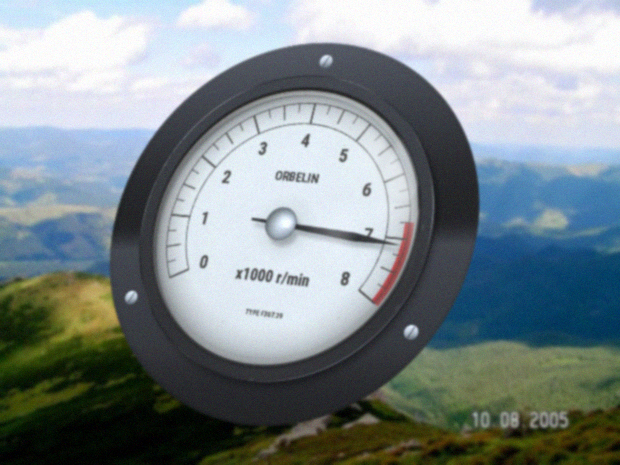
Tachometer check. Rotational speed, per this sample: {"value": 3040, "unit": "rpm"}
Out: {"value": 7125, "unit": "rpm"}
